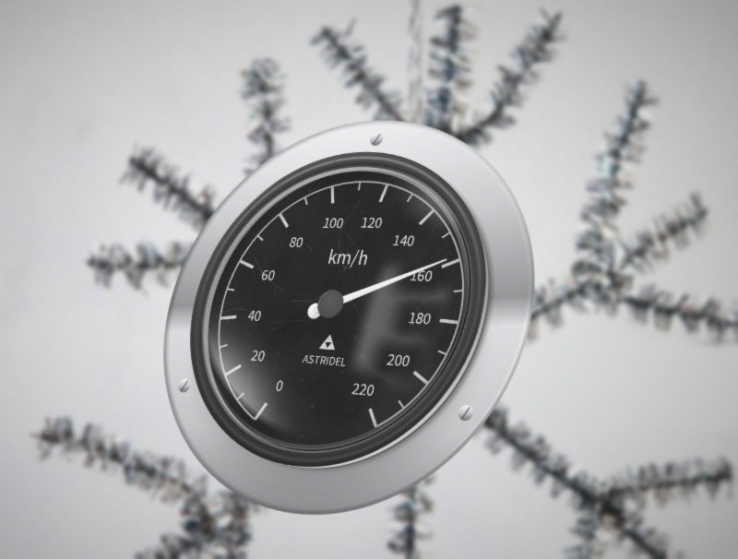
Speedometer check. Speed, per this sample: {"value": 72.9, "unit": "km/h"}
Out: {"value": 160, "unit": "km/h"}
